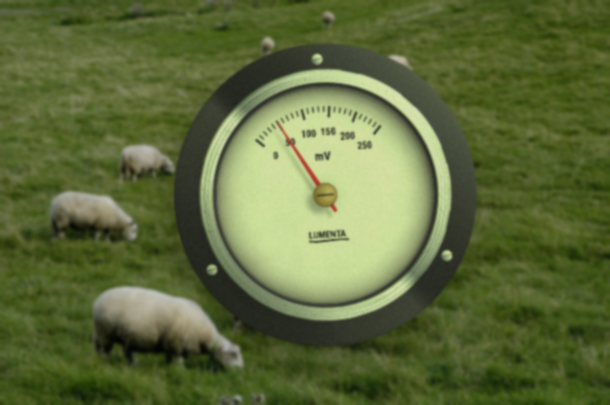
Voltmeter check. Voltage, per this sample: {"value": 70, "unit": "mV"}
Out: {"value": 50, "unit": "mV"}
